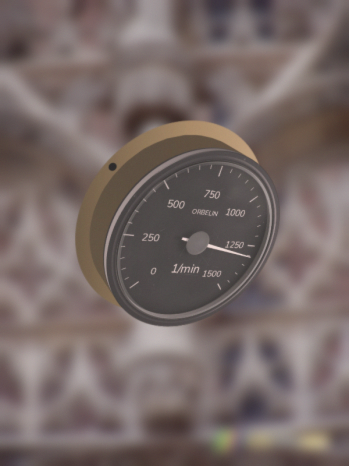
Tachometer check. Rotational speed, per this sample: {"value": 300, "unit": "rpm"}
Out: {"value": 1300, "unit": "rpm"}
